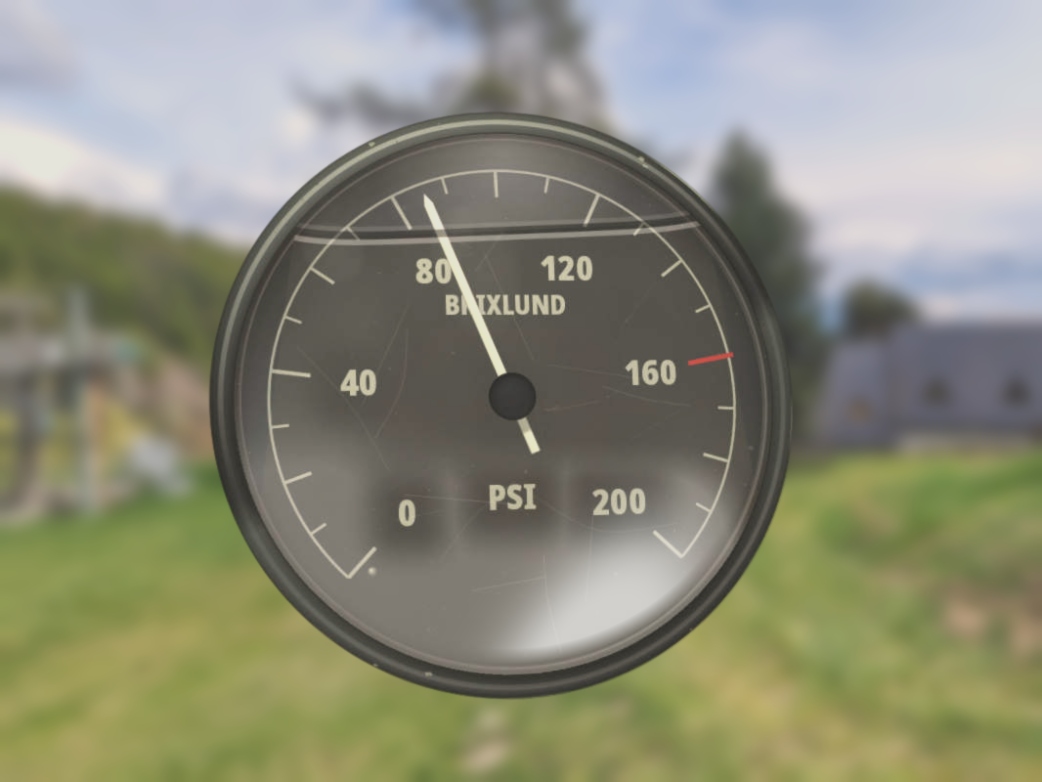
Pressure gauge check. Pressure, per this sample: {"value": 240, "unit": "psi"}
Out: {"value": 85, "unit": "psi"}
